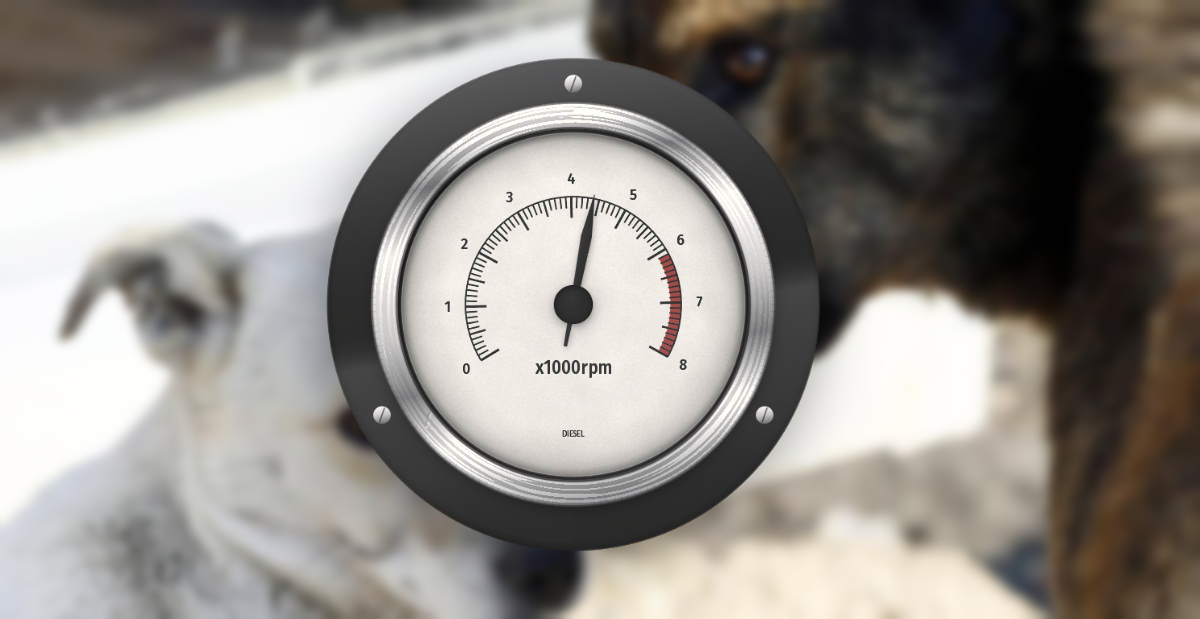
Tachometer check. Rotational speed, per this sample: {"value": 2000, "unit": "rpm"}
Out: {"value": 4400, "unit": "rpm"}
